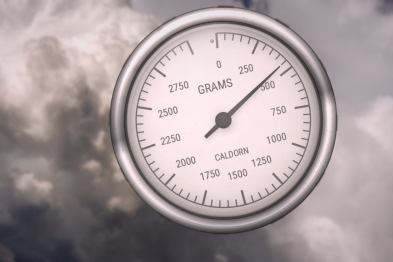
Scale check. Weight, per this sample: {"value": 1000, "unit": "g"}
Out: {"value": 450, "unit": "g"}
